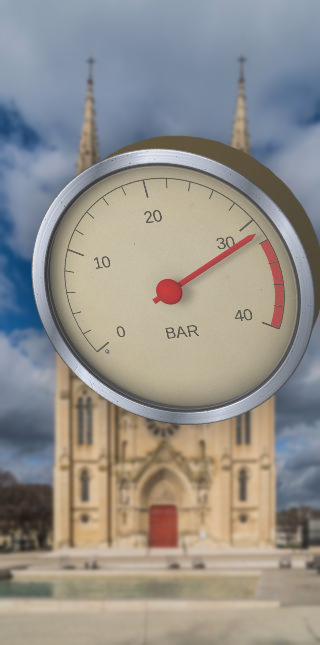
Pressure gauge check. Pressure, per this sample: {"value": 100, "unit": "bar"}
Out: {"value": 31, "unit": "bar"}
